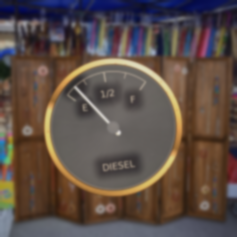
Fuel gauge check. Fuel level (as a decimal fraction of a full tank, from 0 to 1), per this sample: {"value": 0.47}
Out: {"value": 0.125}
